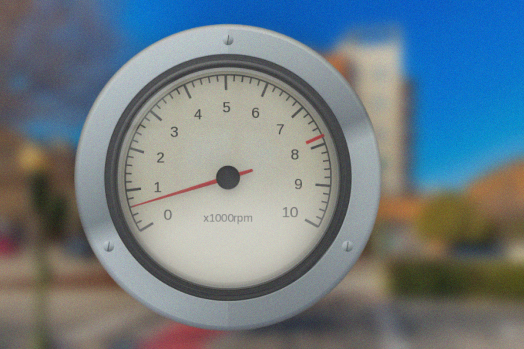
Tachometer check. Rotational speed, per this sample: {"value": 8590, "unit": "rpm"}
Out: {"value": 600, "unit": "rpm"}
